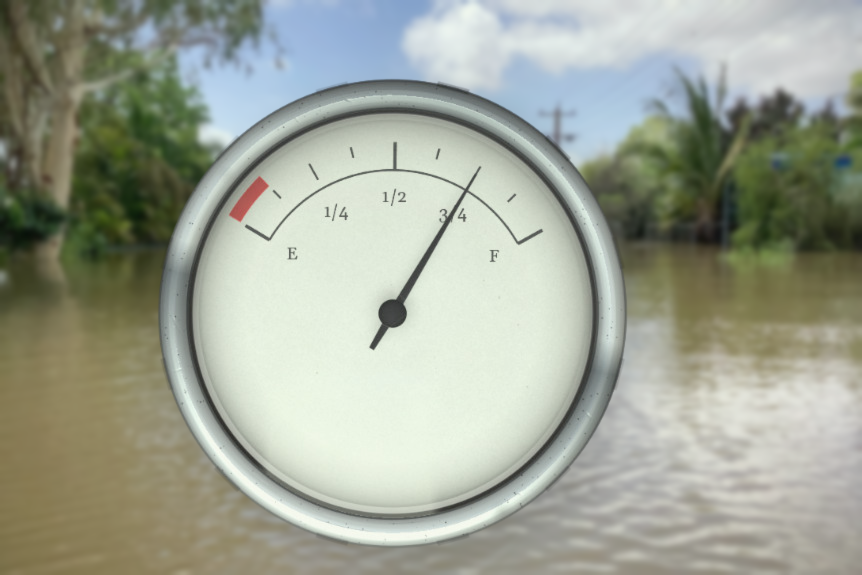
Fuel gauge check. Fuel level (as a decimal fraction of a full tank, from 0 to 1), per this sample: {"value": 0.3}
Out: {"value": 0.75}
